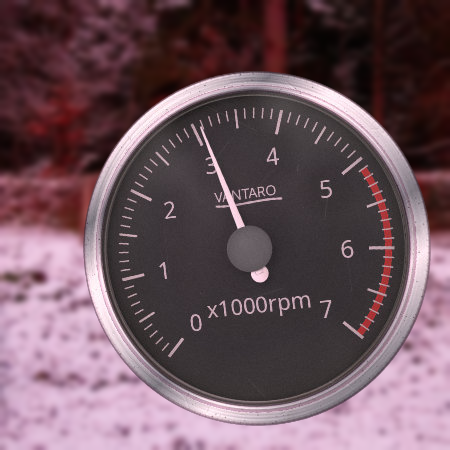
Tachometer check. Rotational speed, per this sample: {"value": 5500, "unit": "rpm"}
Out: {"value": 3100, "unit": "rpm"}
